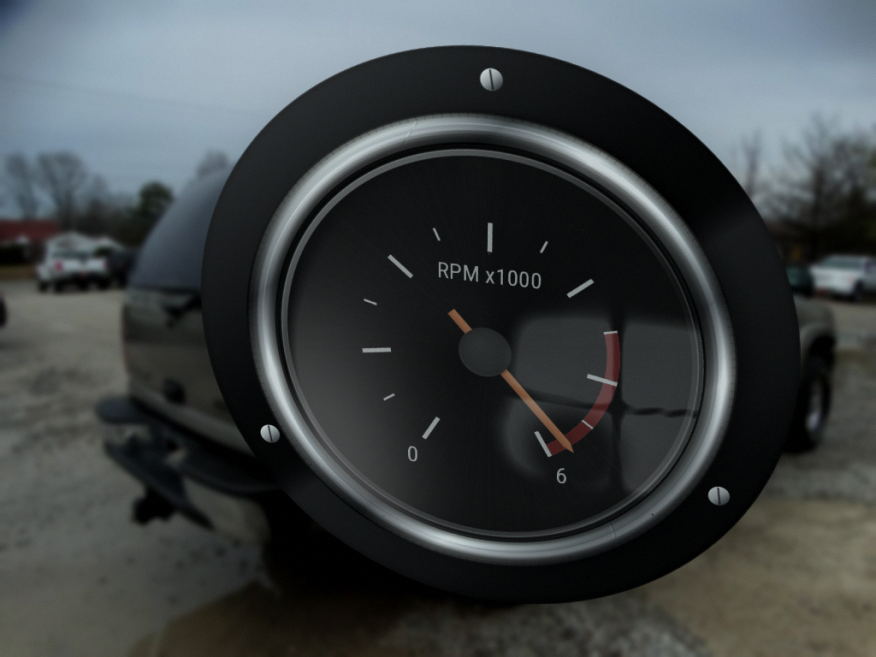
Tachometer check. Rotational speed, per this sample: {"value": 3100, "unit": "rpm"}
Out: {"value": 5750, "unit": "rpm"}
